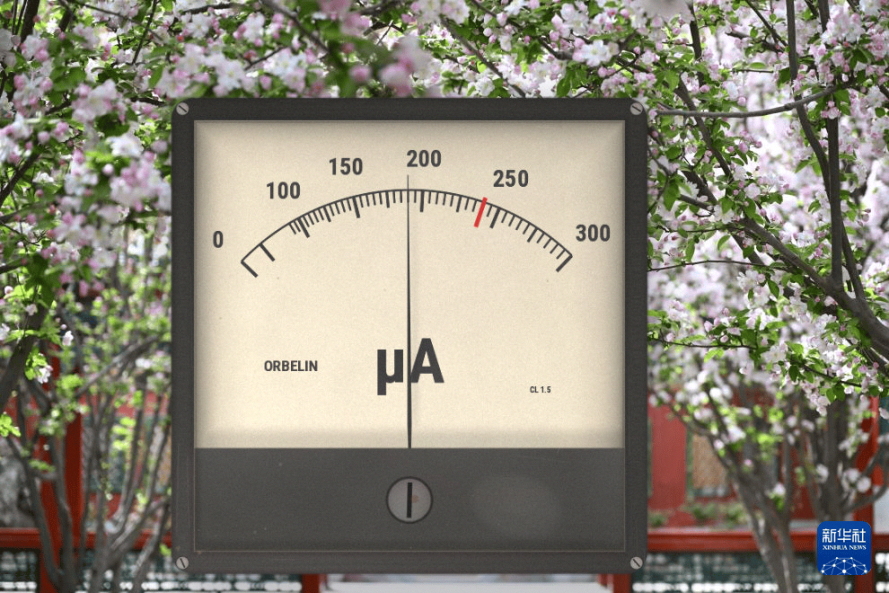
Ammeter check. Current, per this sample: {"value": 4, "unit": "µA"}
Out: {"value": 190, "unit": "µA"}
